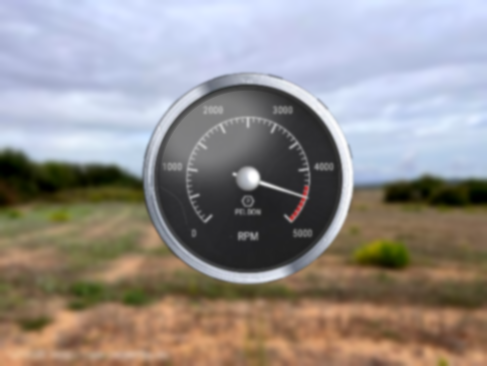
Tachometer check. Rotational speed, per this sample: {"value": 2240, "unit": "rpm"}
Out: {"value": 4500, "unit": "rpm"}
